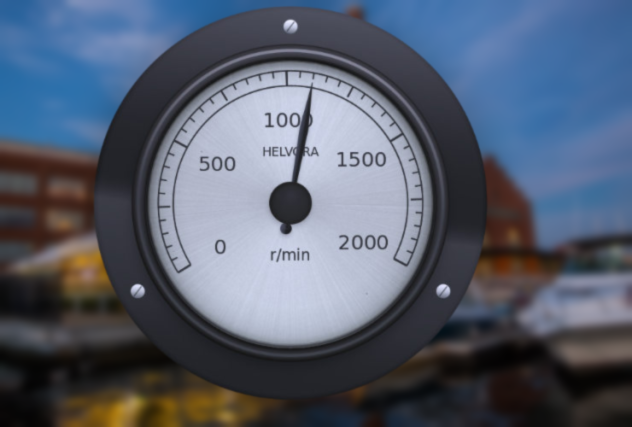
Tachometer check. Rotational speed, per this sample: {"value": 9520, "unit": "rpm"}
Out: {"value": 1100, "unit": "rpm"}
